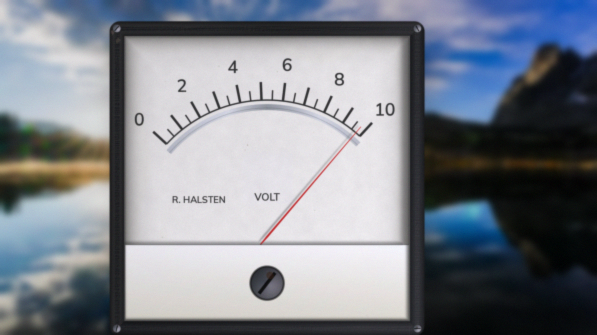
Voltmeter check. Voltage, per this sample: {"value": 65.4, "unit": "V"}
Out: {"value": 9.75, "unit": "V"}
